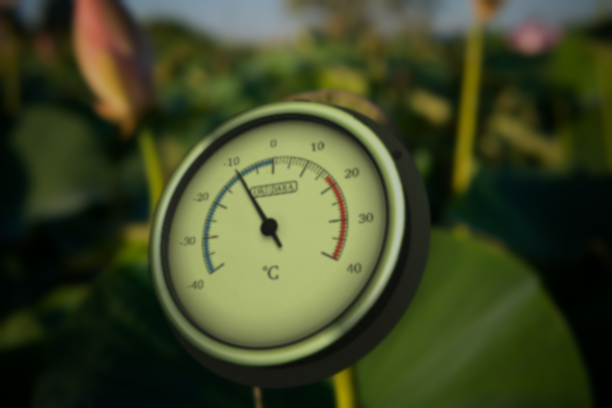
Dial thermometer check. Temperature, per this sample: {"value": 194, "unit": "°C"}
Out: {"value": -10, "unit": "°C"}
